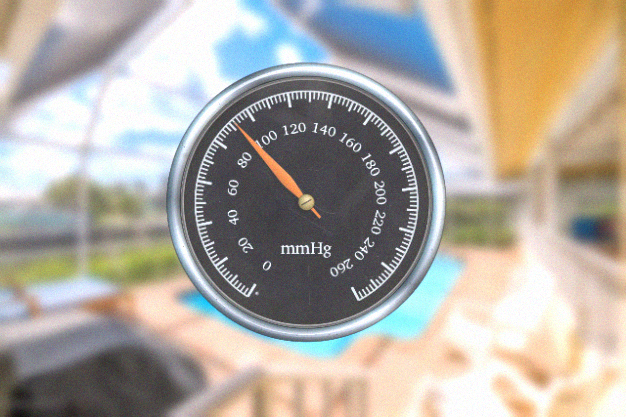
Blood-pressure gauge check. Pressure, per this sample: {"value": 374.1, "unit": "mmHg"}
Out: {"value": 92, "unit": "mmHg"}
